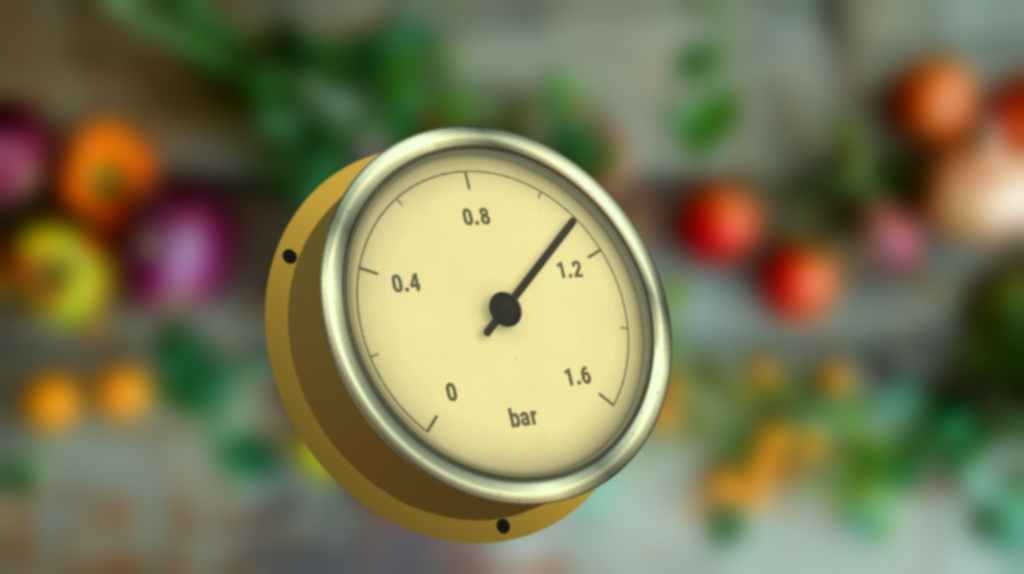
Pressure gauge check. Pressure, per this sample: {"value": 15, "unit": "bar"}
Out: {"value": 1.1, "unit": "bar"}
